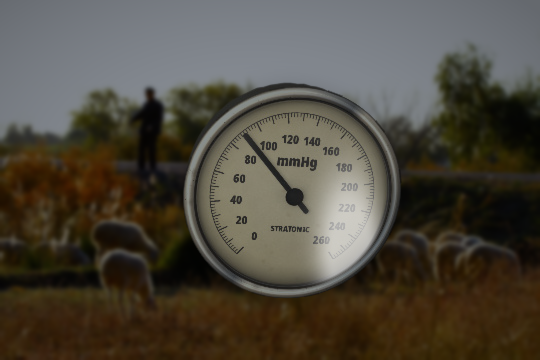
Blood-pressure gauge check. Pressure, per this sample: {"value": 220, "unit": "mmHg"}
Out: {"value": 90, "unit": "mmHg"}
